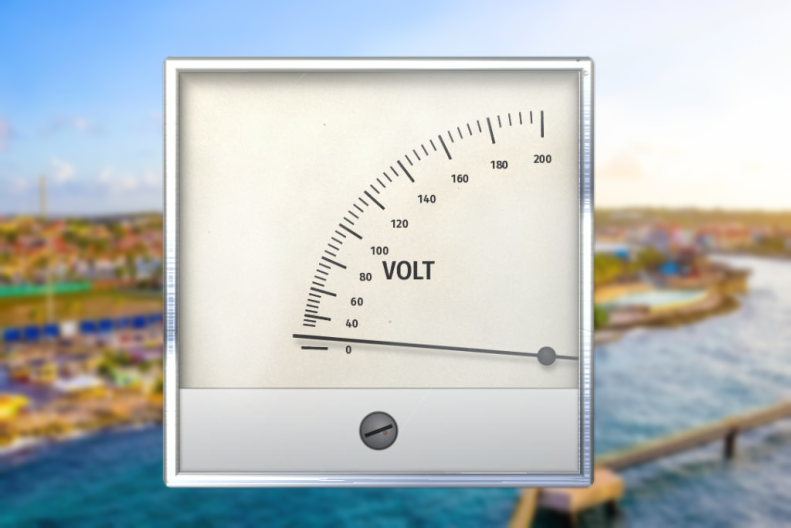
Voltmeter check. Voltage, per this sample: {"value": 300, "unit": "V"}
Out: {"value": 20, "unit": "V"}
